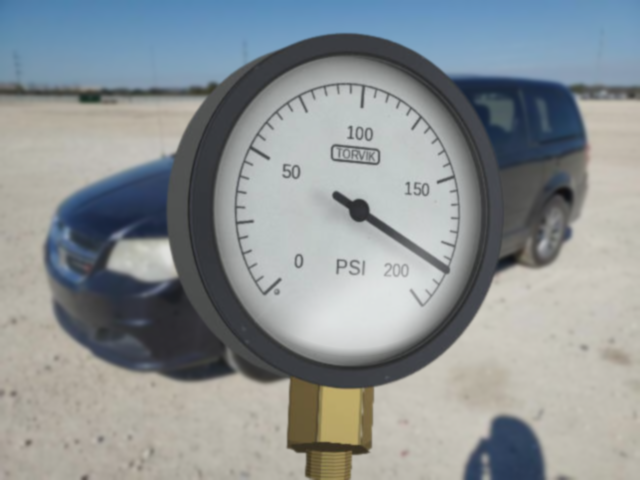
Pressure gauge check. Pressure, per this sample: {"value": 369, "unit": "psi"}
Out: {"value": 185, "unit": "psi"}
